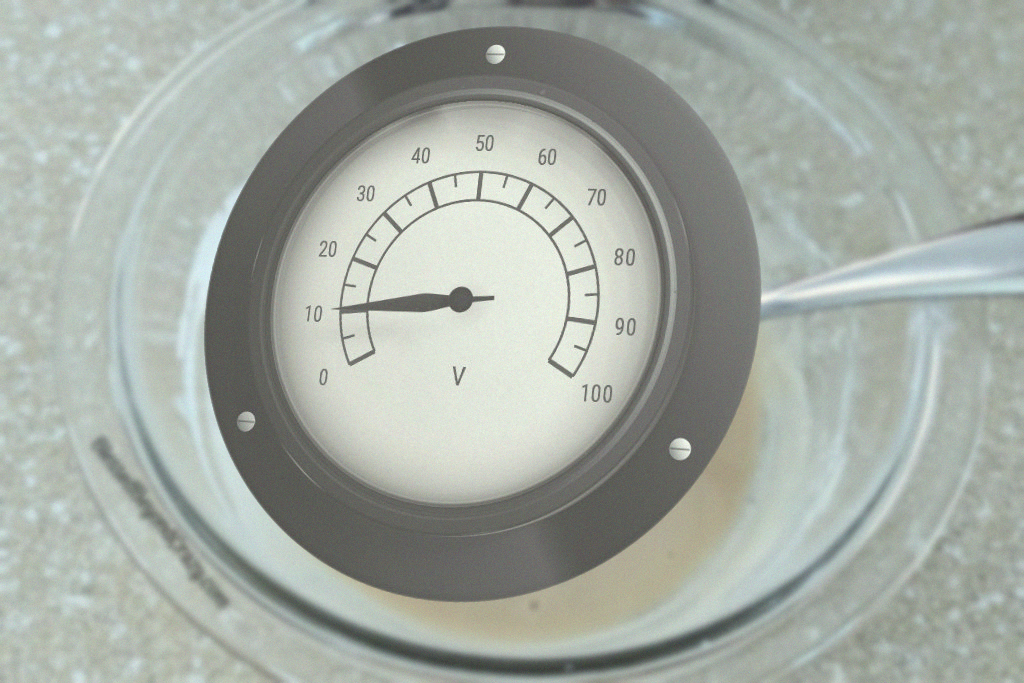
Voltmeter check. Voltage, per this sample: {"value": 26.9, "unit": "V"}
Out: {"value": 10, "unit": "V"}
